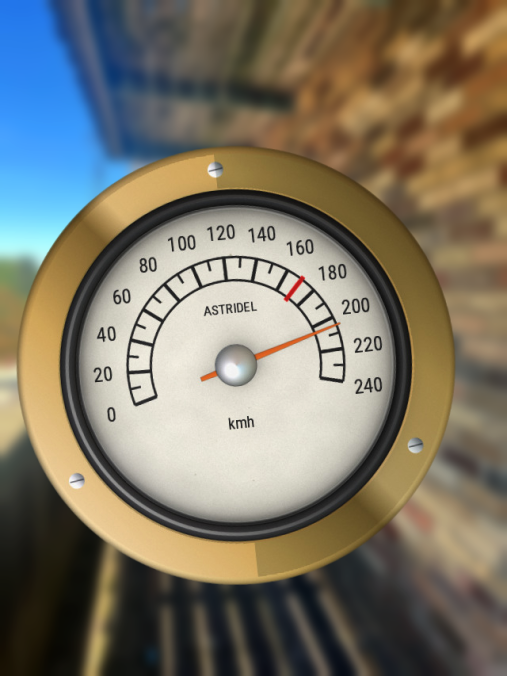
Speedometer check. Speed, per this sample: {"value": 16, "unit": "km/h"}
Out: {"value": 205, "unit": "km/h"}
